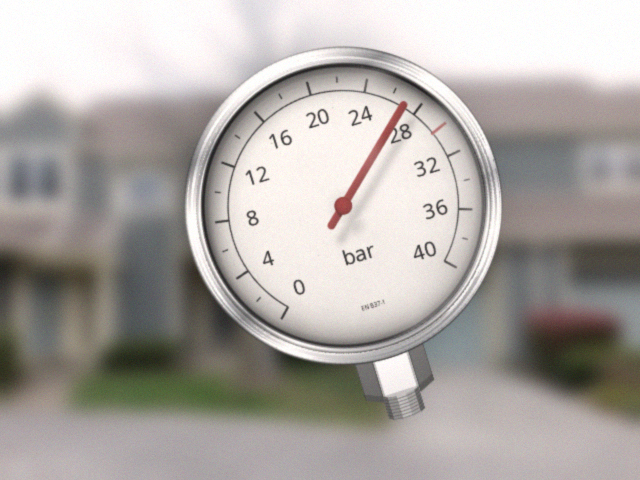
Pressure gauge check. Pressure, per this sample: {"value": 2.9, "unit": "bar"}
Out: {"value": 27, "unit": "bar"}
